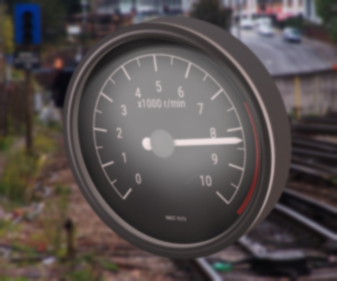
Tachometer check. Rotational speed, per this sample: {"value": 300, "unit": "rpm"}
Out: {"value": 8250, "unit": "rpm"}
